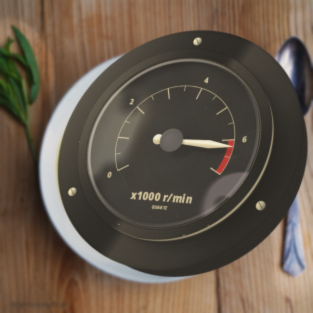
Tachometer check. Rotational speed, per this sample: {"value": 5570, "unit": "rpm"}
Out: {"value": 6250, "unit": "rpm"}
